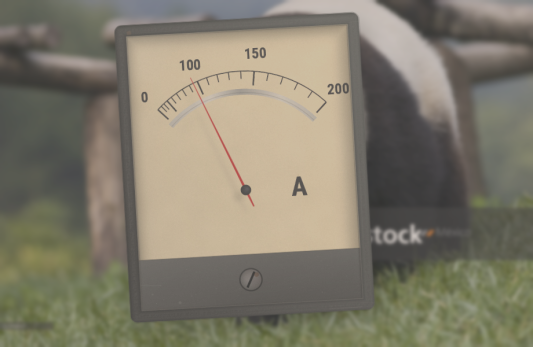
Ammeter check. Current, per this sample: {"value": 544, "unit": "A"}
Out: {"value": 95, "unit": "A"}
